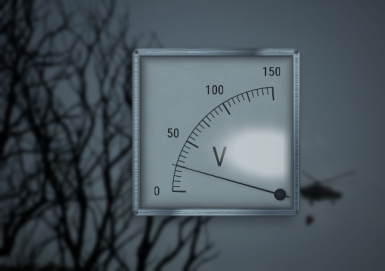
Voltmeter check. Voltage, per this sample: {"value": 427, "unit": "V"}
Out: {"value": 25, "unit": "V"}
